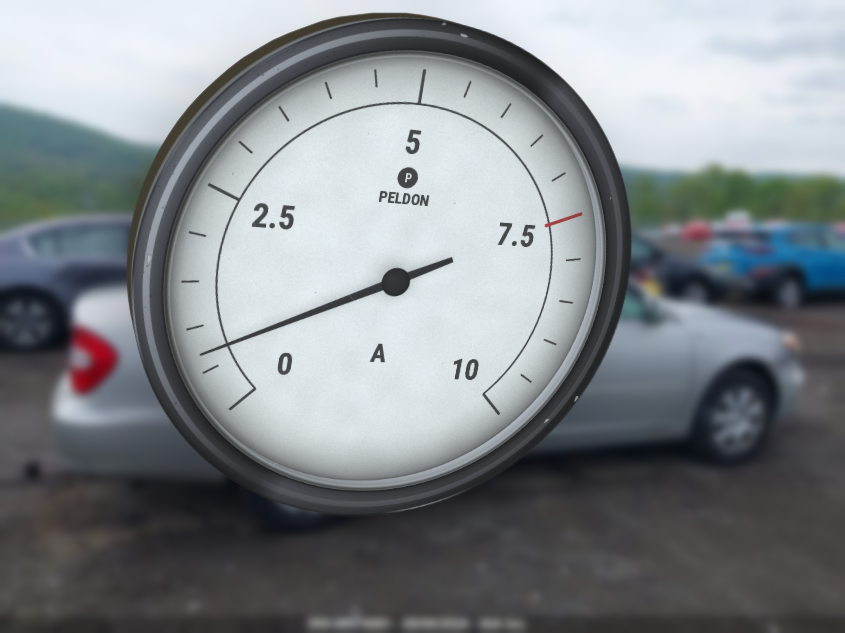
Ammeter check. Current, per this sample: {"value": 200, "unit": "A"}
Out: {"value": 0.75, "unit": "A"}
